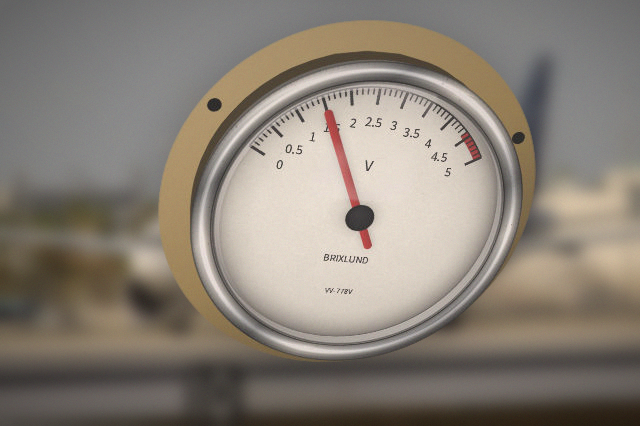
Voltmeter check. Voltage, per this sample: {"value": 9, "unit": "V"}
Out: {"value": 1.5, "unit": "V"}
